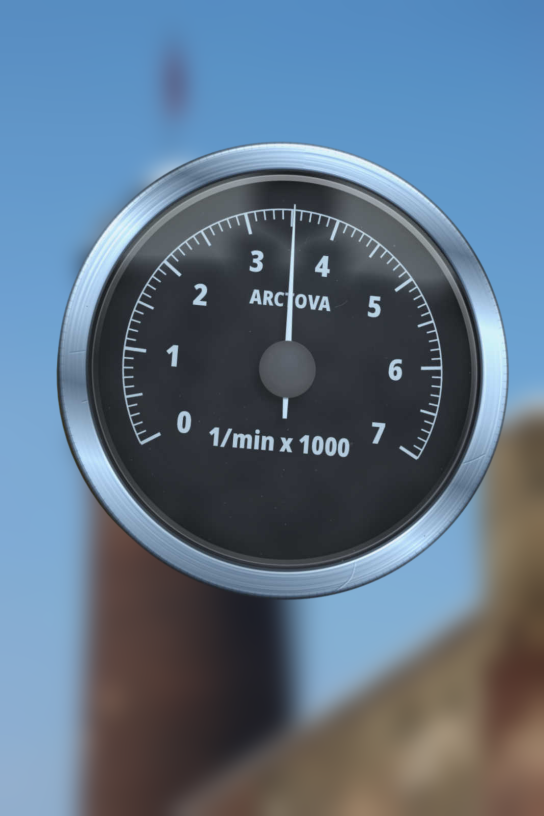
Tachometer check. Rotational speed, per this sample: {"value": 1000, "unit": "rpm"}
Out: {"value": 3500, "unit": "rpm"}
